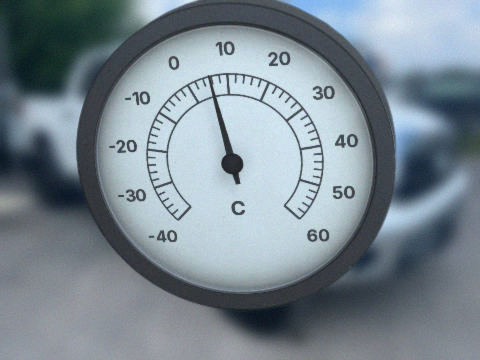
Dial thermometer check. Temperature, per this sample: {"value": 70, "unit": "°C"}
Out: {"value": 6, "unit": "°C"}
